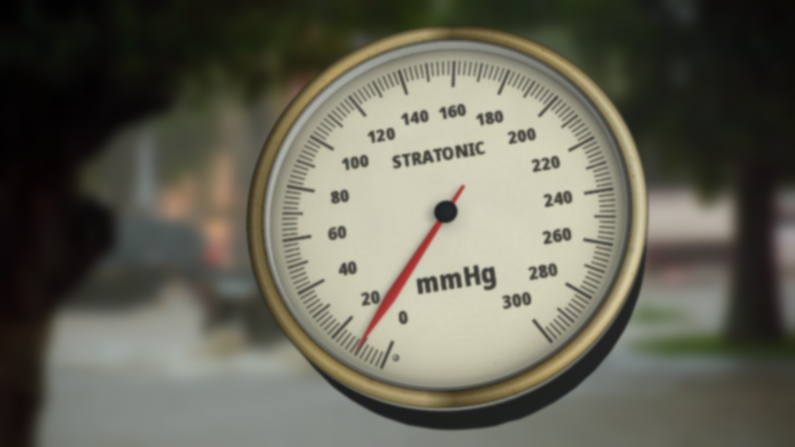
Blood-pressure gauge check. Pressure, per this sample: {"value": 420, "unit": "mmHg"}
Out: {"value": 10, "unit": "mmHg"}
